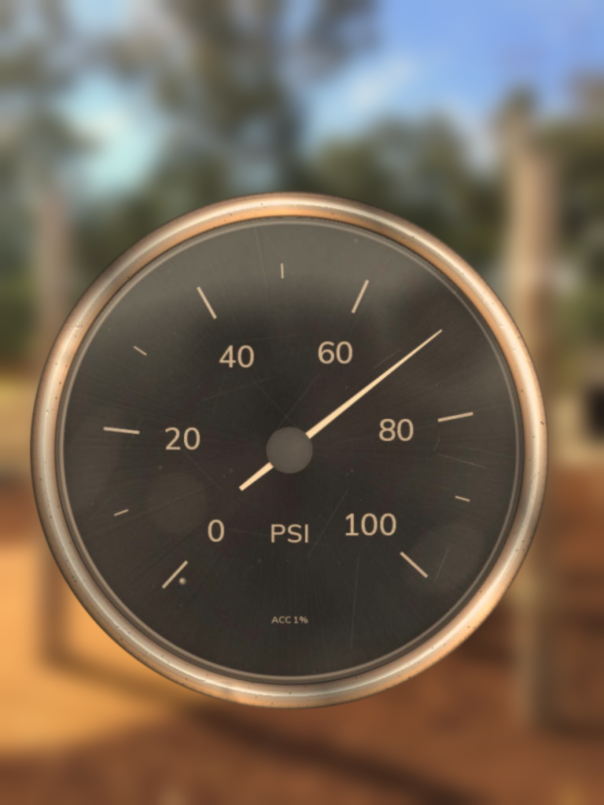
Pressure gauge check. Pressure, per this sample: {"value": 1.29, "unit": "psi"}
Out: {"value": 70, "unit": "psi"}
